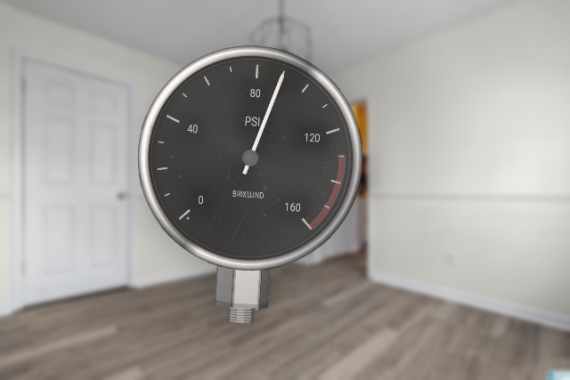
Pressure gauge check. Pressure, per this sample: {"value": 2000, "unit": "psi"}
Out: {"value": 90, "unit": "psi"}
